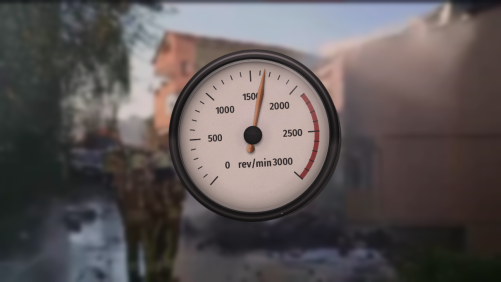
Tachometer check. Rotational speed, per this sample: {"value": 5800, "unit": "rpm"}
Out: {"value": 1650, "unit": "rpm"}
